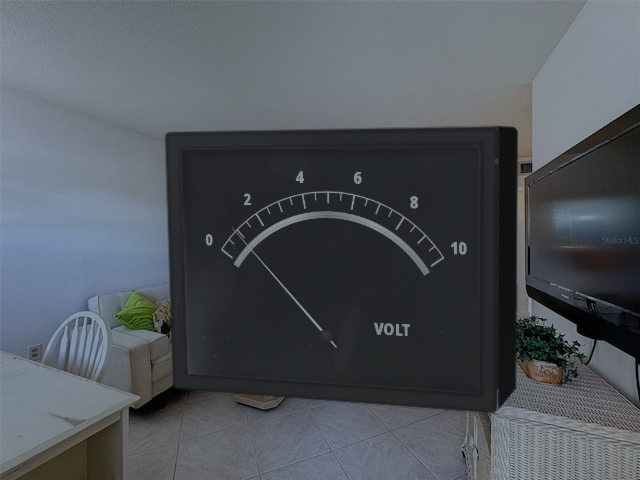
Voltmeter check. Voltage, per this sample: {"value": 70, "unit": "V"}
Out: {"value": 1, "unit": "V"}
